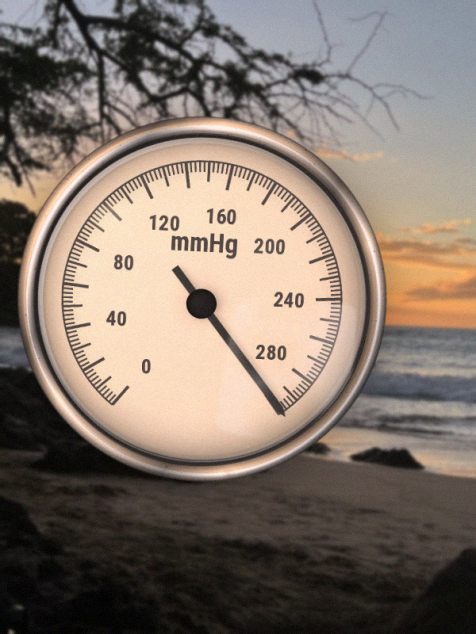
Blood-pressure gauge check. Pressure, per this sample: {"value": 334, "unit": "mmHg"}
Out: {"value": 298, "unit": "mmHg"}
